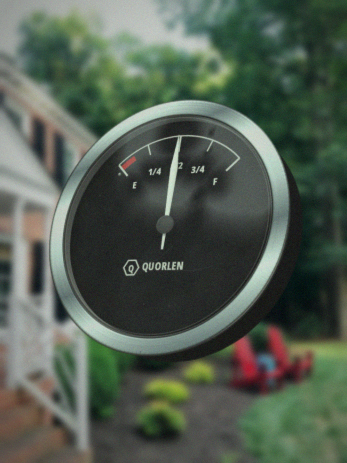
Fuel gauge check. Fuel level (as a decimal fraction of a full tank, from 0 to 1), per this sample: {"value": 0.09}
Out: {"value": 0.5}
